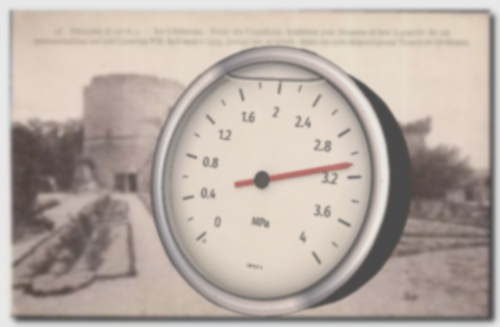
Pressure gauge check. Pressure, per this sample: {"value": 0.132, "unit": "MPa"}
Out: {"value": 3.1, "unit": "MPa"}
